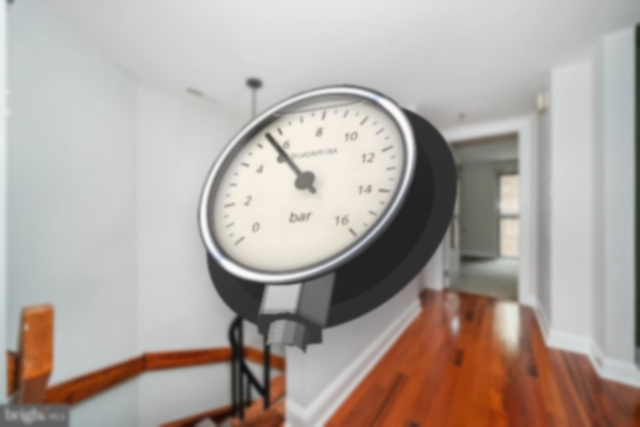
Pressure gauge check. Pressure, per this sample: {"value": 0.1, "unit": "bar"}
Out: {"value": 5.5, "unit": "bar"}
